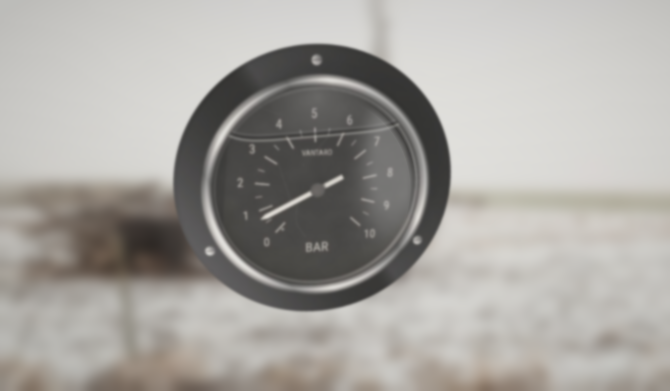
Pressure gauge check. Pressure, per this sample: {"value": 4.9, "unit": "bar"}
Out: {"value": 0.75, "unit": "bar"}
